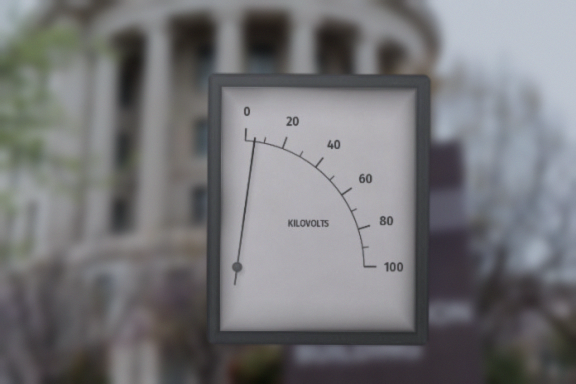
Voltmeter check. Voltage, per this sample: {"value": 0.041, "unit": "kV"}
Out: {"value": 5, "unit": "kV"}
